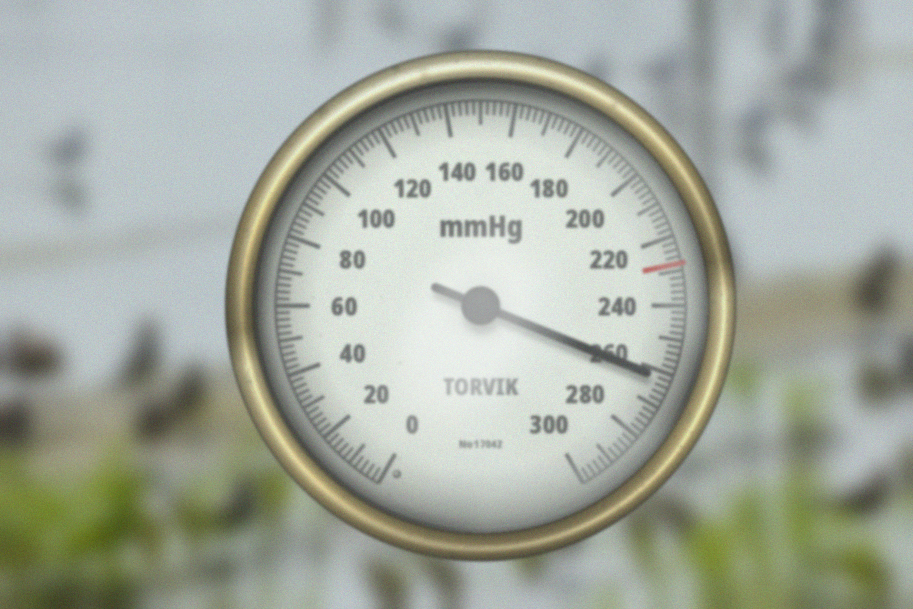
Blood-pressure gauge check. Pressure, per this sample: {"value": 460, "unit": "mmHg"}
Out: {"value": 262, "unit": "mmHg"}
